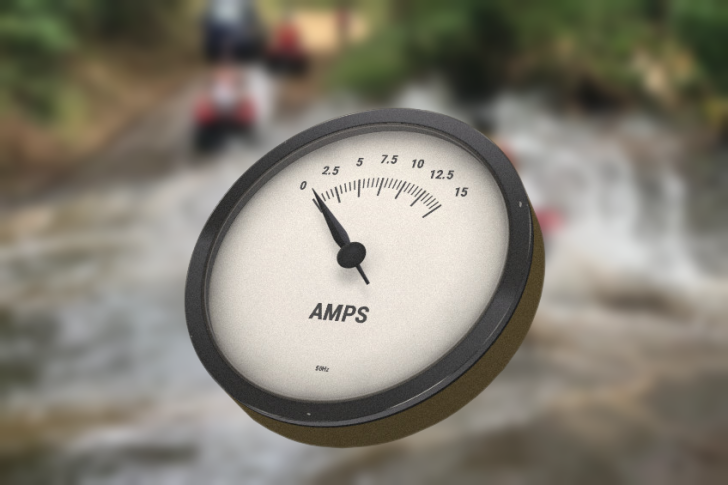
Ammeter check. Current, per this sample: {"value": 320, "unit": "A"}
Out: {"value": 0.5, "unit": "A"}
